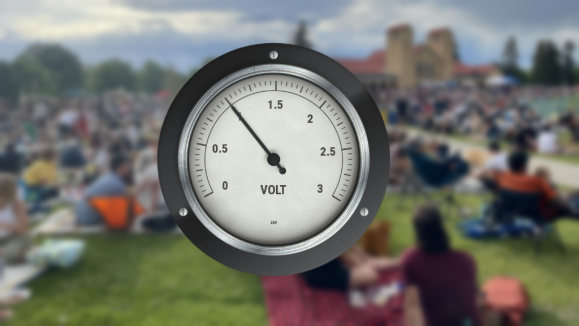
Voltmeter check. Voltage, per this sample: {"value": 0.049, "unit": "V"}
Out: {"value": 1, "unit": "V"}
